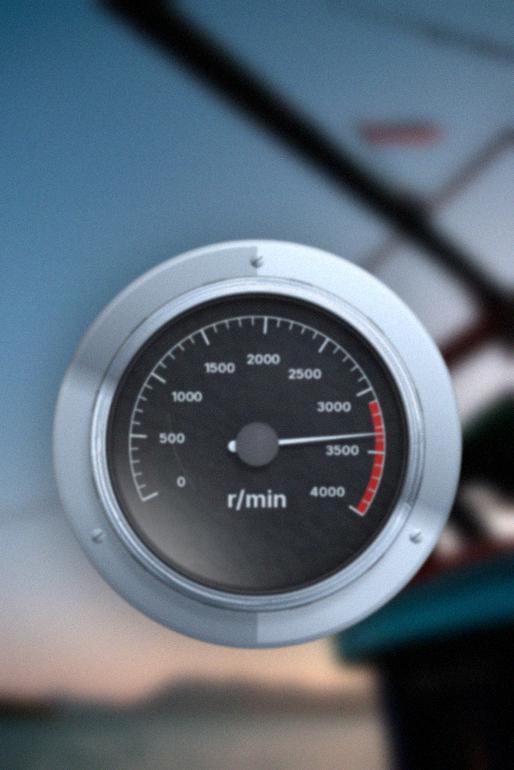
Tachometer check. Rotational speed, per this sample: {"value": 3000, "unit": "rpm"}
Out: {"value": 3350, "unit": "rpm"}
